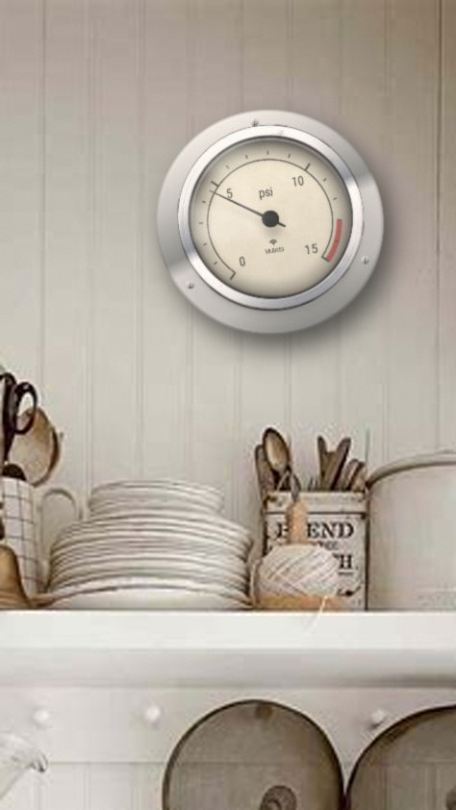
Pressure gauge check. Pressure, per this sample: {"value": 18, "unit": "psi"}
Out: {"value": 4.5, "unit": "psi"}
